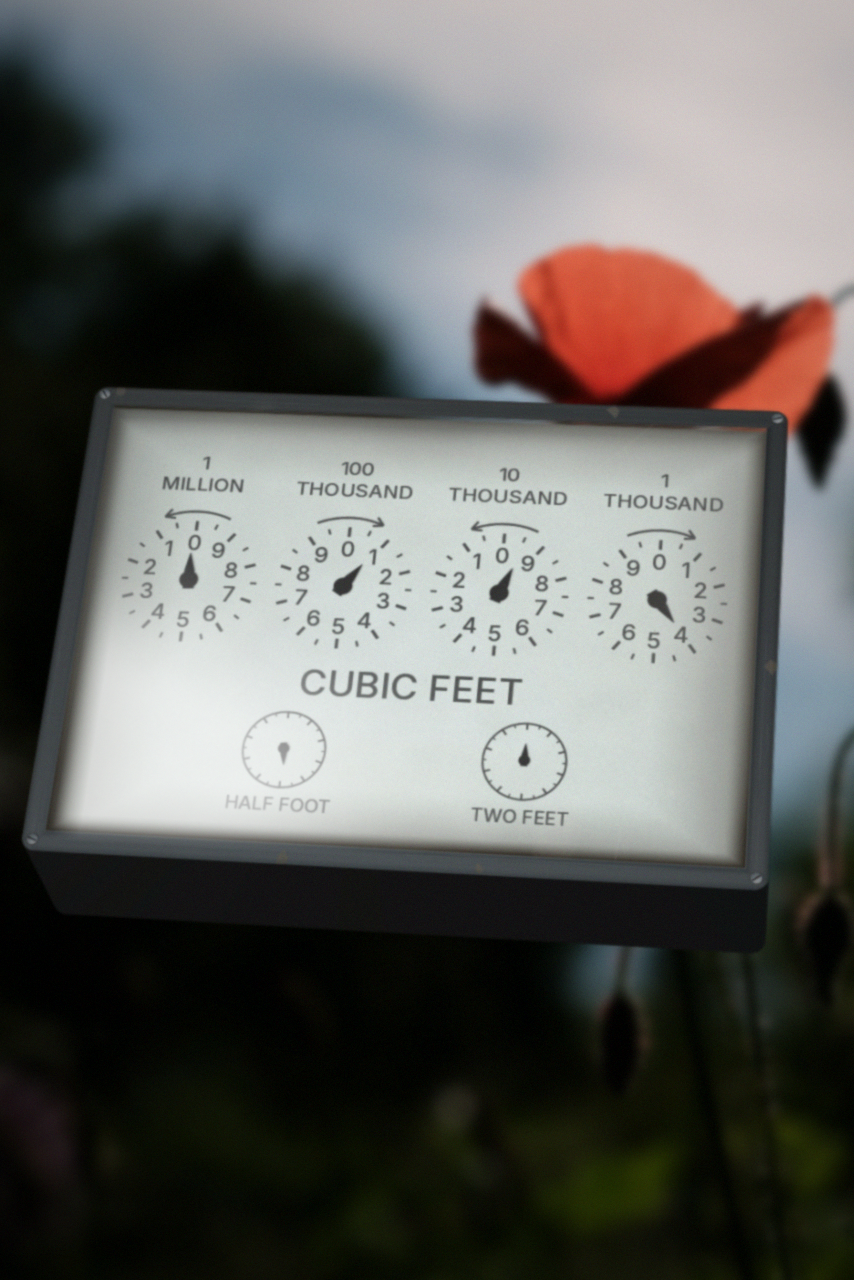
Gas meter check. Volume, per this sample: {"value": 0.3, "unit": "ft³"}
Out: {"value": 9400, "unit": "ft³"}
